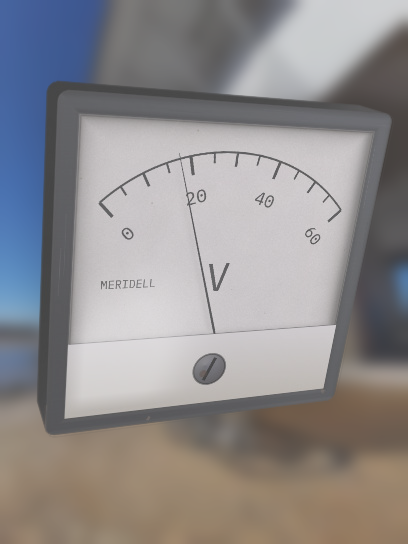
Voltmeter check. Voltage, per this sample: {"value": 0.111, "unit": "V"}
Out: {"value": 17.5, "unit": "V"}
